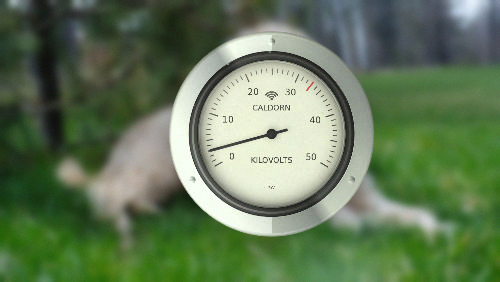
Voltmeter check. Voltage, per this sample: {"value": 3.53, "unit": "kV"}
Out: {"value": 3, "unit": "kV"}
